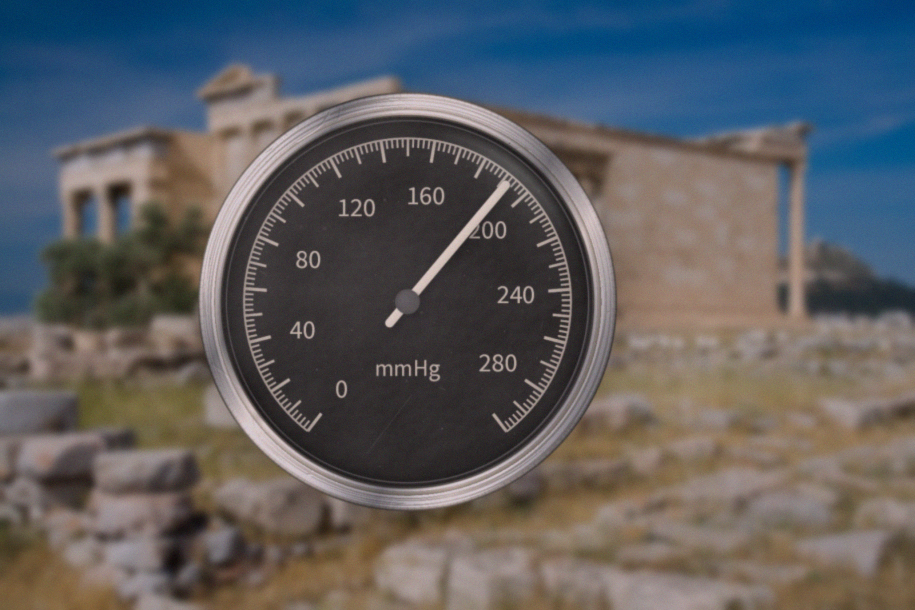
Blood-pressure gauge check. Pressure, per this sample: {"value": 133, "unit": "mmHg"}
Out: {"value": 192, "unit": "mmHg"}
